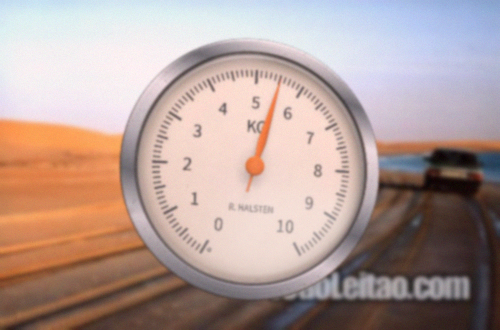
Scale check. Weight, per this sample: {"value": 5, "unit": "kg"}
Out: {"value": 5.5, "unit": "kg"}
